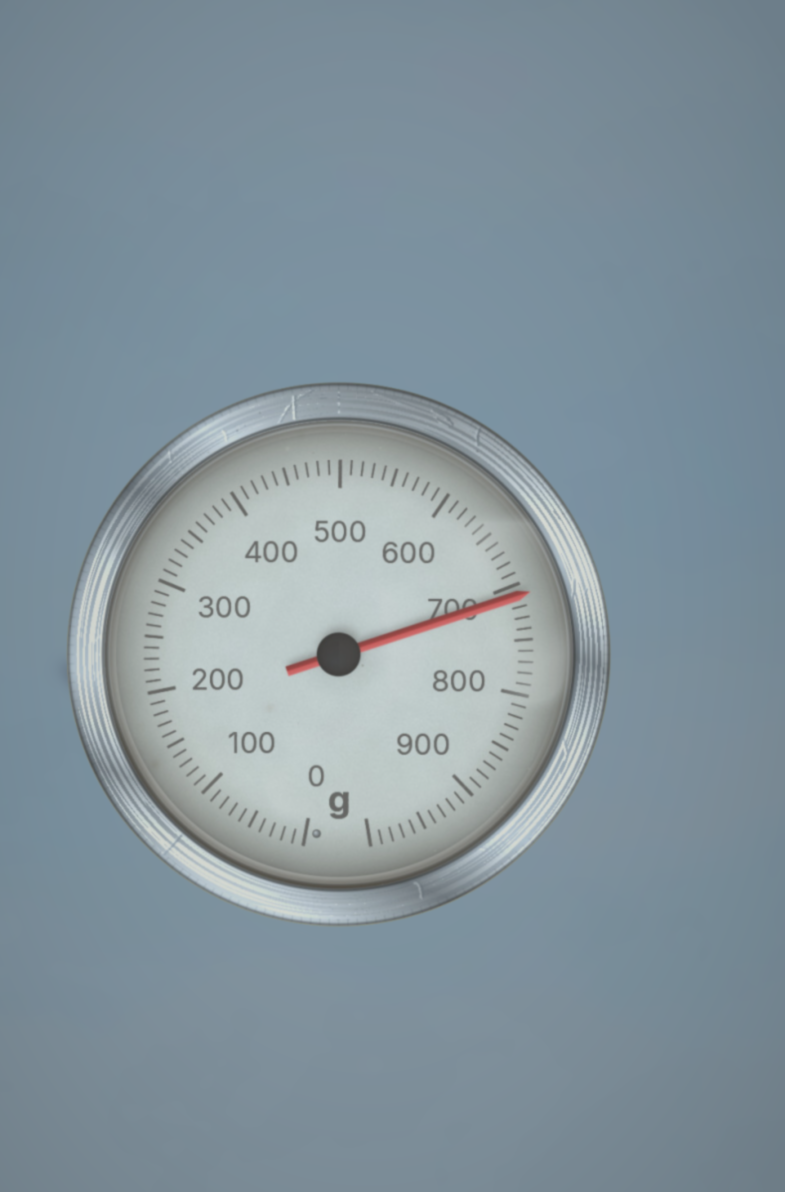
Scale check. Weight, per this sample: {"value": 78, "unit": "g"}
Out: {"value": 710, "unit": "g"}
